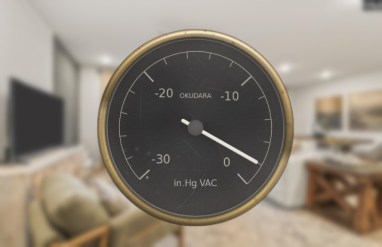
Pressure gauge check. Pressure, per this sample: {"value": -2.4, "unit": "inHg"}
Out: {"value": -2, "unit": "inHg"}
